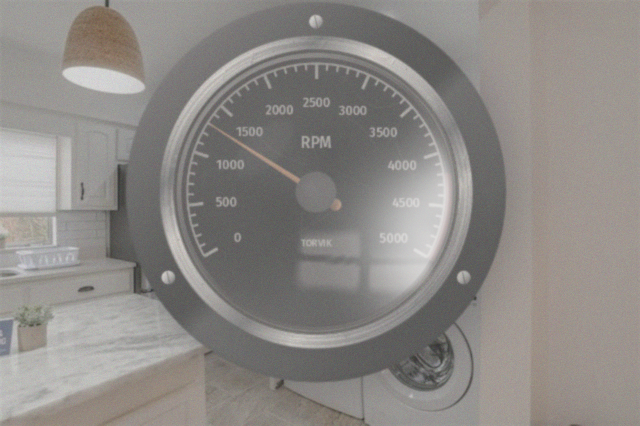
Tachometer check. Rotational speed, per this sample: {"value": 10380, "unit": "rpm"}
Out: {"value": 1300, "unit": "rpm"}
